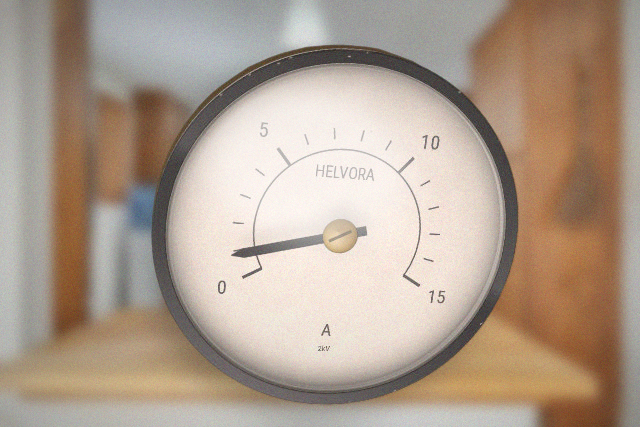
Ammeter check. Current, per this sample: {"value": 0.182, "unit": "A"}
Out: {"value": 1, "unit": "A"}
